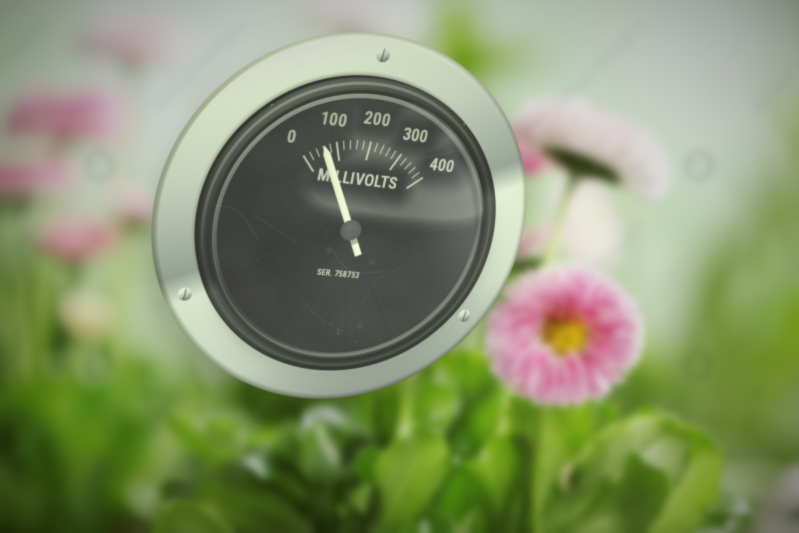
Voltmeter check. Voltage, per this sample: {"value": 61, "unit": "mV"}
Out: {"value": 60, "unit": "mV"}
